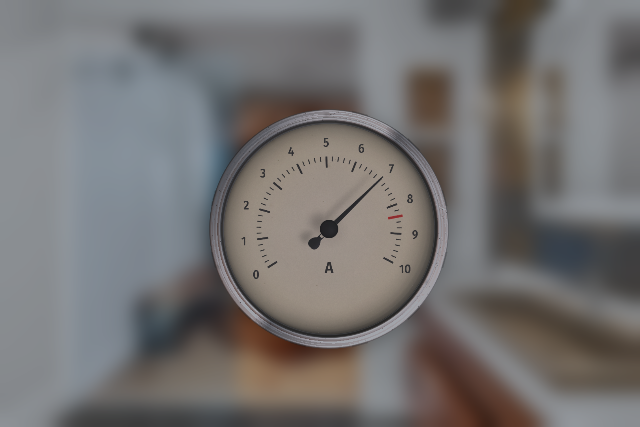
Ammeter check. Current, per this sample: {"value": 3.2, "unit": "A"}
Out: {"value": 7, "unit": "A"}
